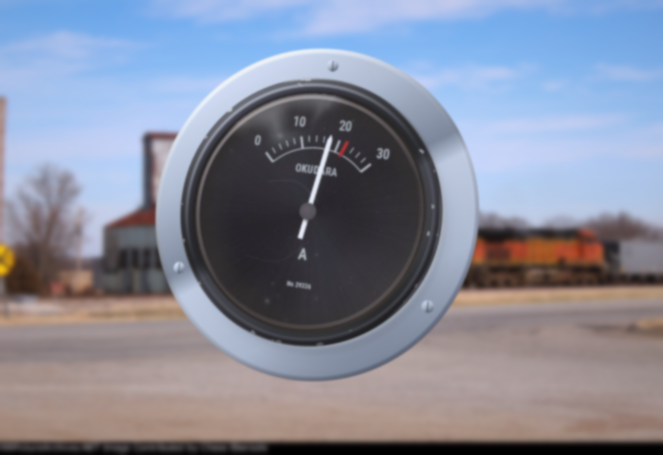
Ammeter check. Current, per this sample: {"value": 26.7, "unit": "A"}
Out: {"value": 18, "unit": "A"}
